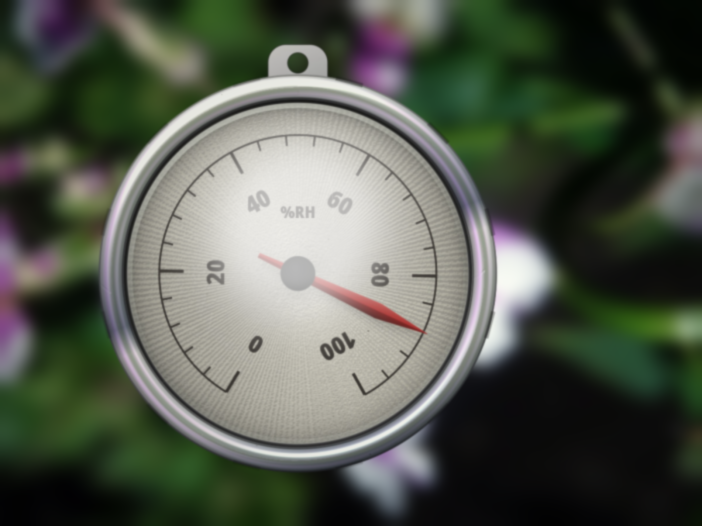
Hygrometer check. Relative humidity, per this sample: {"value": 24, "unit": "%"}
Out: {"value": 88, "unit": "%"}
